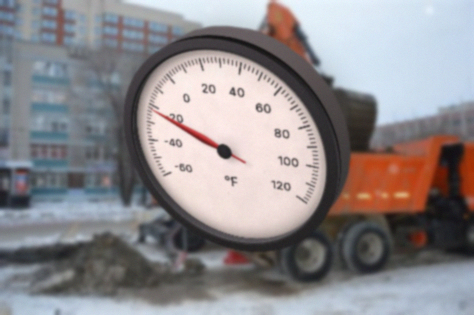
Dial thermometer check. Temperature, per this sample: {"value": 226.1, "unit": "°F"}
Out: {"value": -20, "unit": "°F"}
